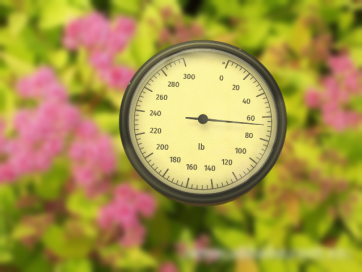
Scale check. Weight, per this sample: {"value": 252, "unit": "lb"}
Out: {"value": 68, "unit": "lb"}
